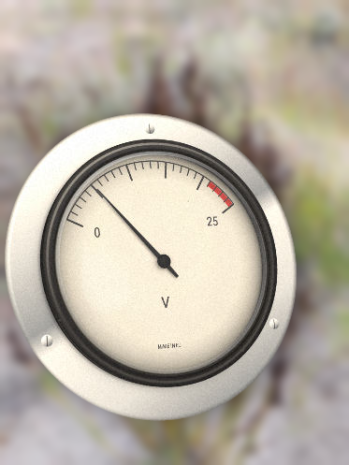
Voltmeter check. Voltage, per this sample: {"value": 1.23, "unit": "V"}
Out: {"value": 5, "unit": "V"}
